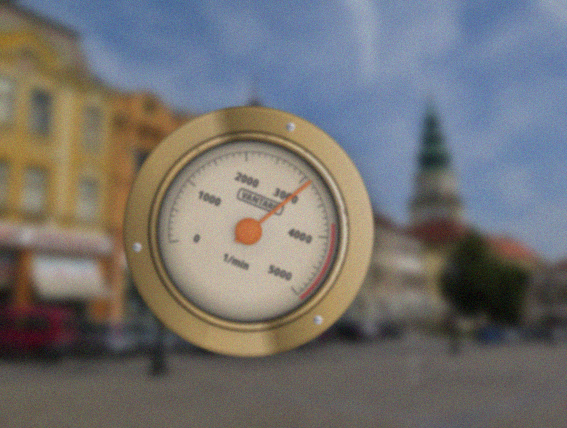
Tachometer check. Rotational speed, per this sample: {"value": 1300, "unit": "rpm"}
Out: {"value": 3100, "unit": "rpm"}
